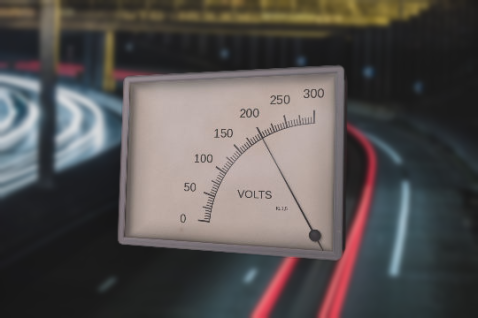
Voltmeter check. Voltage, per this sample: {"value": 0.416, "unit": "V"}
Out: {"value": 200, "unit": "V"}
